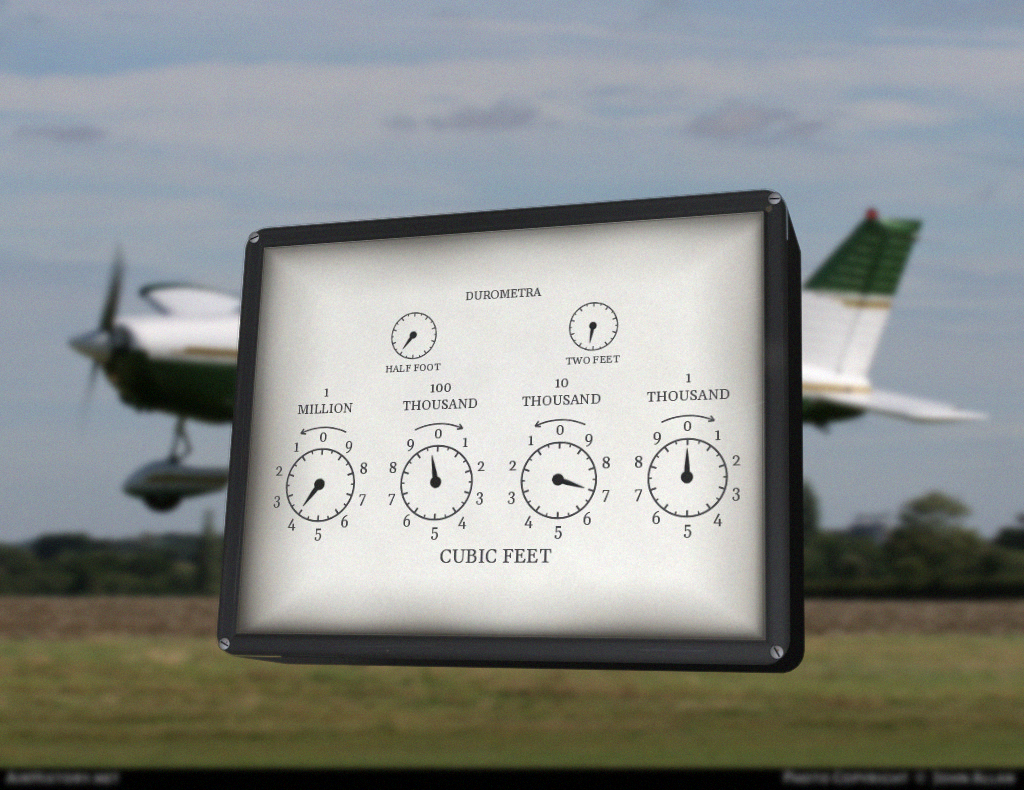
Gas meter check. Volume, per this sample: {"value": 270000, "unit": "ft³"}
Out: {"value": 397000, "unit": "ft³"}
